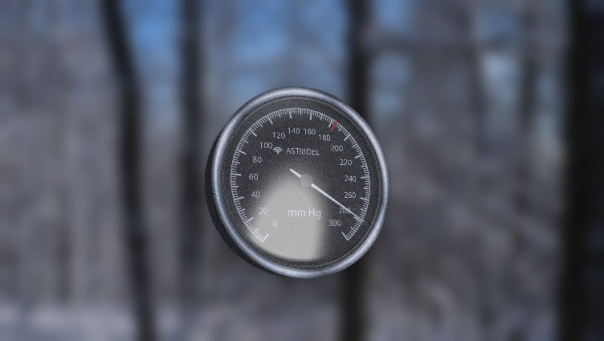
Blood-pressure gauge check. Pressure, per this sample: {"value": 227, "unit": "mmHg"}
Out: {"value": 280, "unit": "mmHg"}
